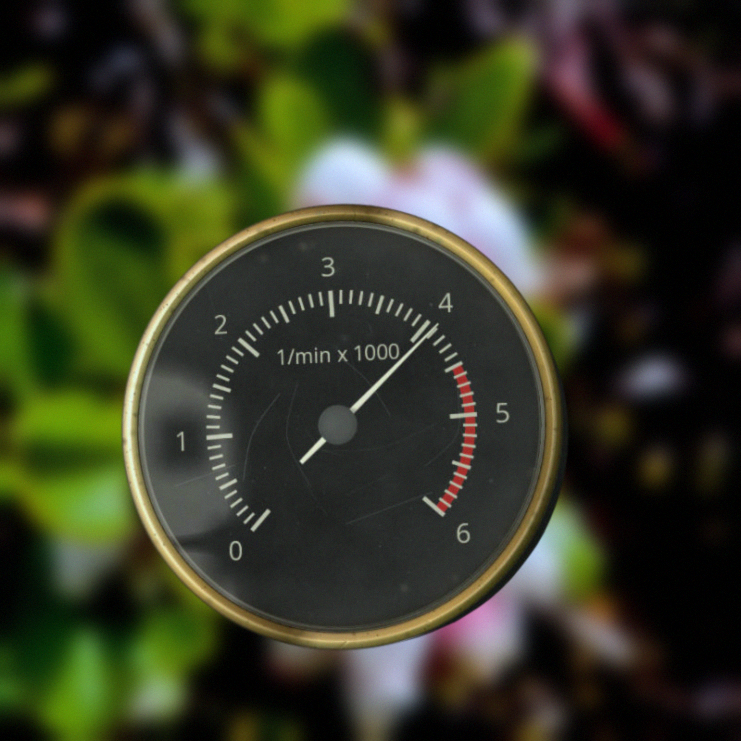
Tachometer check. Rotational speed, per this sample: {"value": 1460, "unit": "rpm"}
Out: {"value": 4100, "unit": "rpm"}
